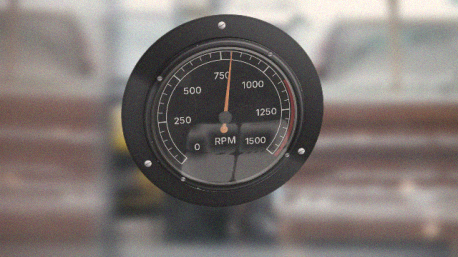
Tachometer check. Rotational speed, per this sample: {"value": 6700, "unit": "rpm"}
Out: {"value": 800, "unit": "rpm"}
